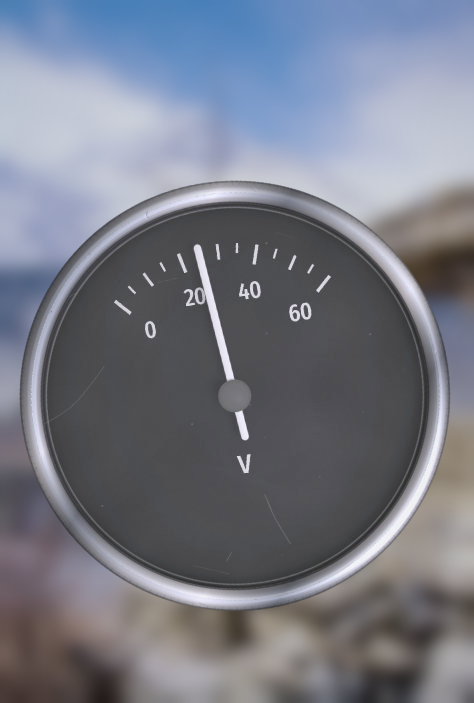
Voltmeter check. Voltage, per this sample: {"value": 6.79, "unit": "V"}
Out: {"value": 25, "unit": "V"}
